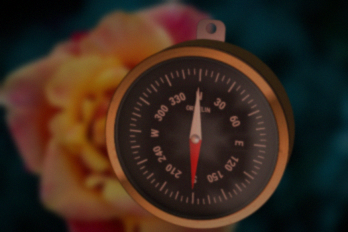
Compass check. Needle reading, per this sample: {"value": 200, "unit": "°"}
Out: {"value": 180, "unit": "°"}
